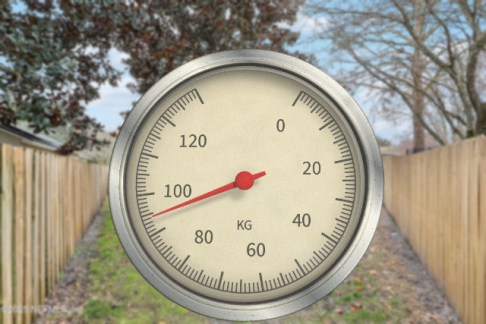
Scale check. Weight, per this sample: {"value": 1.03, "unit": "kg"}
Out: {"value": 94, "unit": "kg"}
